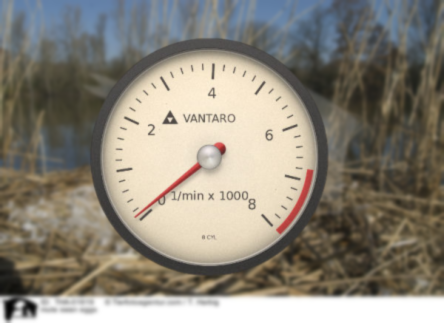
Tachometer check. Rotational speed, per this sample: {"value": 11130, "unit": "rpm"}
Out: {"value": 100, "unit": "rpm"}
